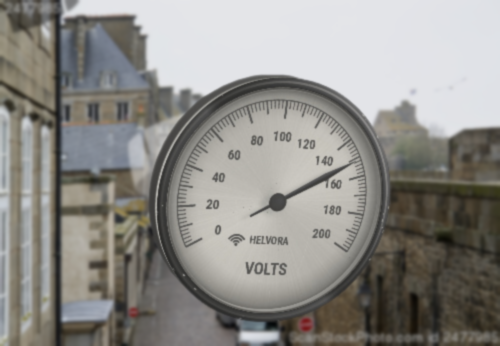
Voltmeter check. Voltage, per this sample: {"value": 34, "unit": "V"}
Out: {"value": 150, "unit": "V"}
